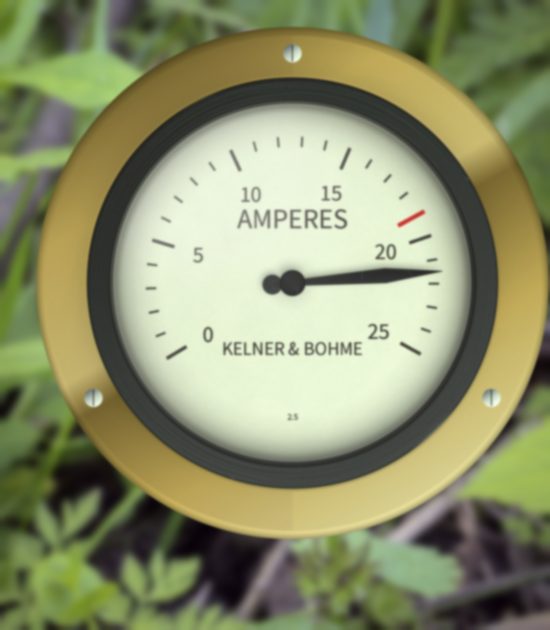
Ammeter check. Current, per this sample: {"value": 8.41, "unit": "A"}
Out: {"value": 21.5, "unit": "A"}
